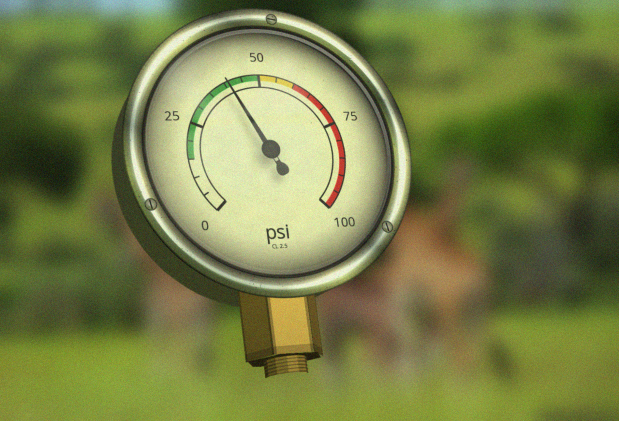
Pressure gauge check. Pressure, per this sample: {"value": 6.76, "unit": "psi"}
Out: {"value": 40, "unit": "psi"}
